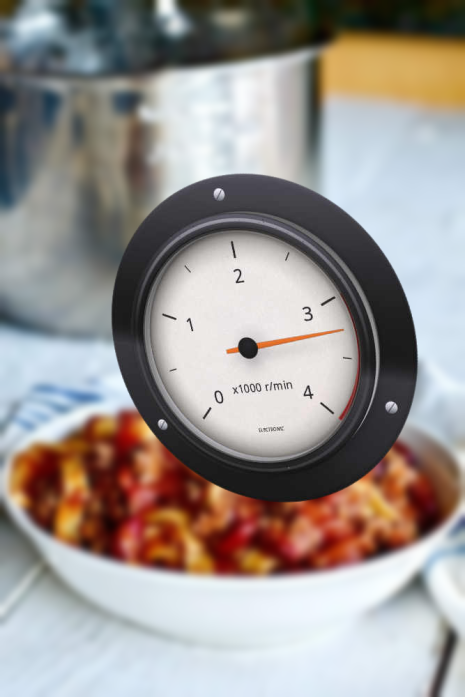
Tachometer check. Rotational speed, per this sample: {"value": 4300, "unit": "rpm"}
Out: {"value": 3250, "unit": "rpm"}
